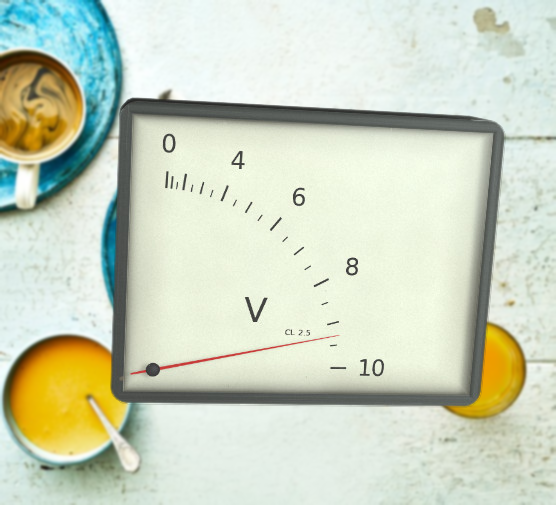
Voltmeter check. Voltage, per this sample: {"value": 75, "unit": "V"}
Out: {"value": 9.25, "unit": "V"}
